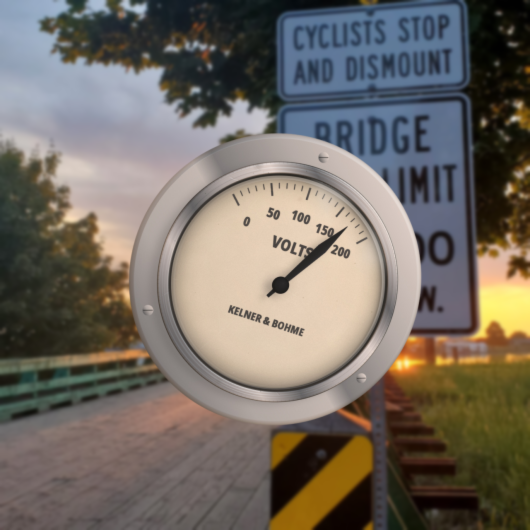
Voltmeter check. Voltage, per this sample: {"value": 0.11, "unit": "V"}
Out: {"value": 170, "unit": "V"}
